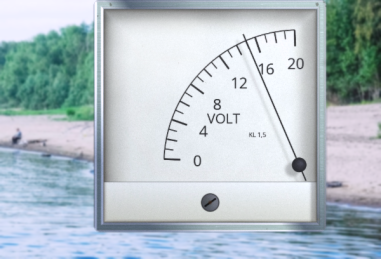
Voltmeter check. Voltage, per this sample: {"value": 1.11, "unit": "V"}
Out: {"value": 15, "unit": "V"}
